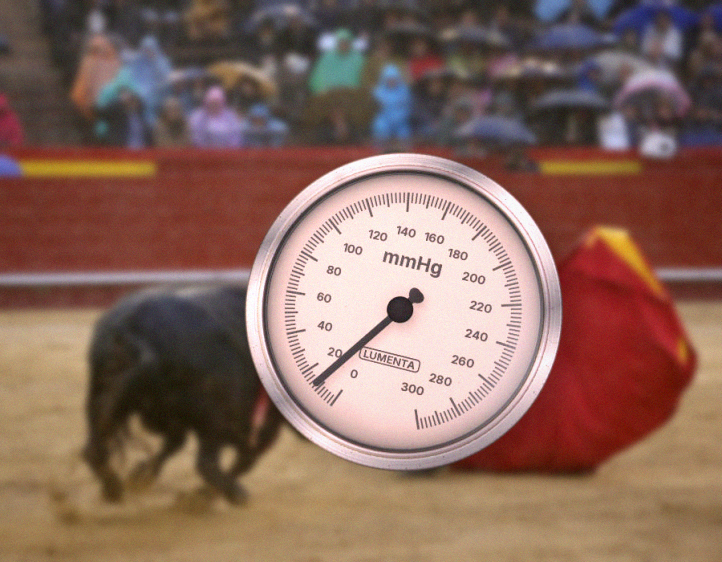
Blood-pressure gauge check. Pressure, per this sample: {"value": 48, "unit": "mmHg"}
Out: {"value": 12, "unit": "mmHg"}
